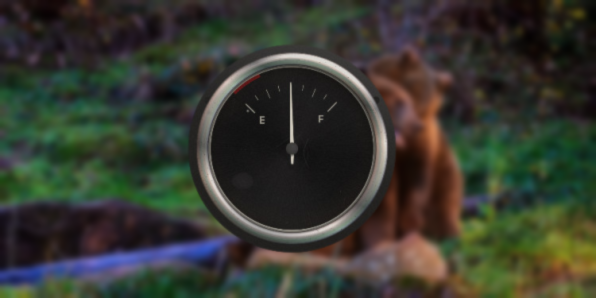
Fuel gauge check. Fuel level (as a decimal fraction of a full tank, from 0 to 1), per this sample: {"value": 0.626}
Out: {"value": 0.5}
